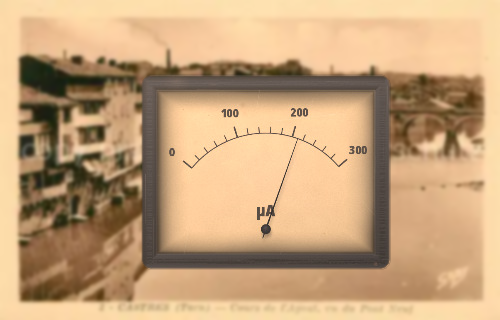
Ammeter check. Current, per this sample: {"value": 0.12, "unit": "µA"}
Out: {"value": 210, "unit": "µA"}
